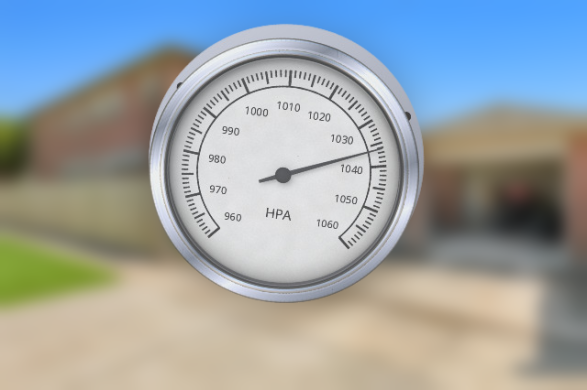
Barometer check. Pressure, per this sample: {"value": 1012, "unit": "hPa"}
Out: {"value": 1036, "unit": "hPa"}
